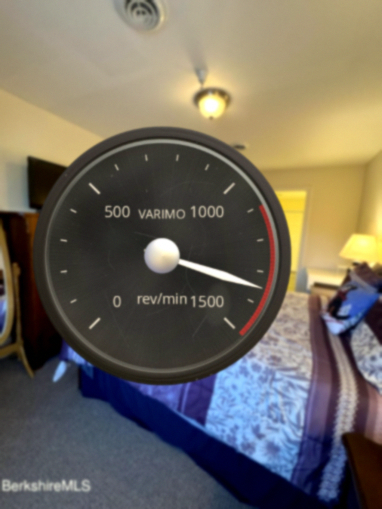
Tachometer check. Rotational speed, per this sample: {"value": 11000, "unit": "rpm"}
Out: {"value": 1350, "unit": "rpm"}
